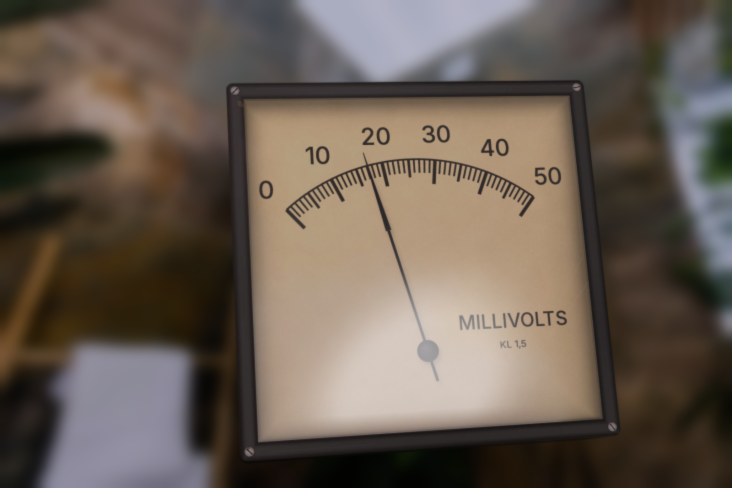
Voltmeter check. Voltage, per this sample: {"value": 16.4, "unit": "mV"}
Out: {"value": 17, "unit": "mV"}
